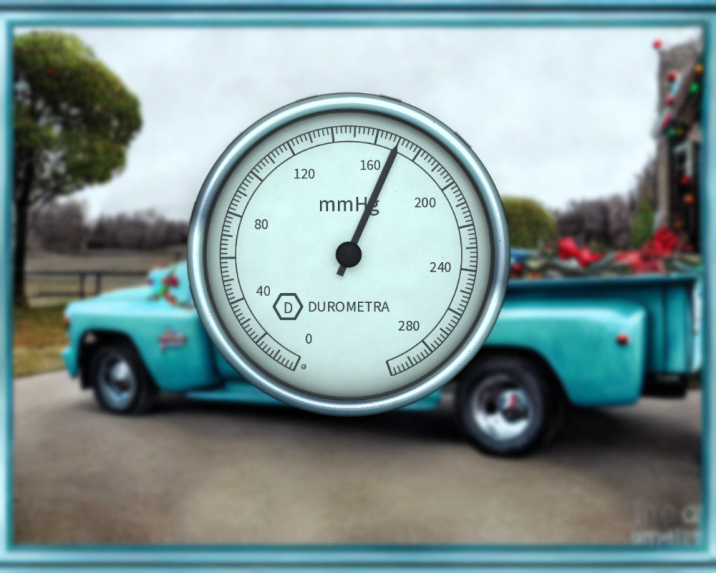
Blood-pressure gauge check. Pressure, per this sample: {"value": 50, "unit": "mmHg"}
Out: {"value": 170, "unit": "mmHg"}
